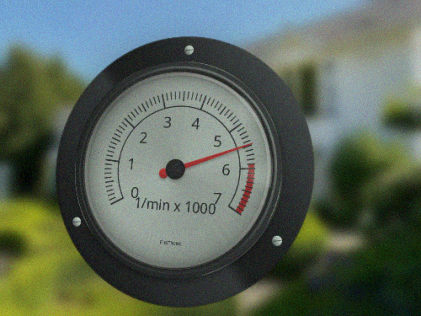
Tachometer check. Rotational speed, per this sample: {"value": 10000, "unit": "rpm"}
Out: {"value": 5500, "unit": "rpm"}
